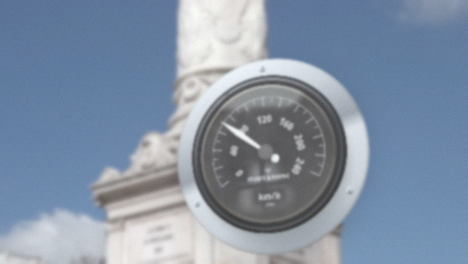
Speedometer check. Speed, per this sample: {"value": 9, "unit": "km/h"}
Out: {"value": 70, "unit": "km/h"}
